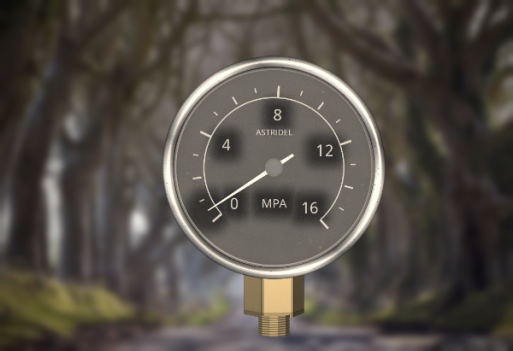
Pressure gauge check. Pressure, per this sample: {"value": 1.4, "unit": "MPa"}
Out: {"value": 0.5, "unit": "MPa"}
